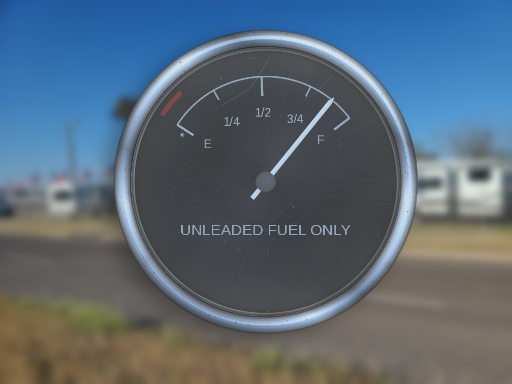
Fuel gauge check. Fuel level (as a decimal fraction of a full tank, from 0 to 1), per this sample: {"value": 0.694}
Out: {"value": 0.875}
